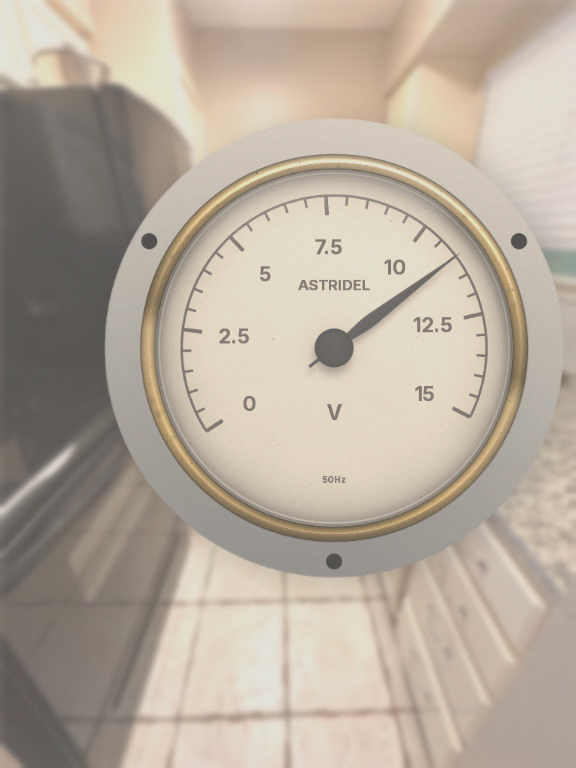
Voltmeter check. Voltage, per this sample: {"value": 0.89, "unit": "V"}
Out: {"value": 11, "unit": "V"}
